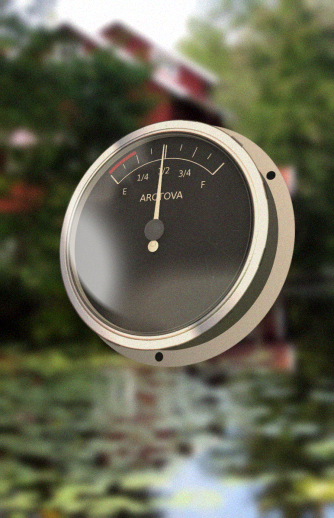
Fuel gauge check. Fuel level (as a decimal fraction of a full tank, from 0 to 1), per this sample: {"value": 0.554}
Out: {"value": 0.5}
